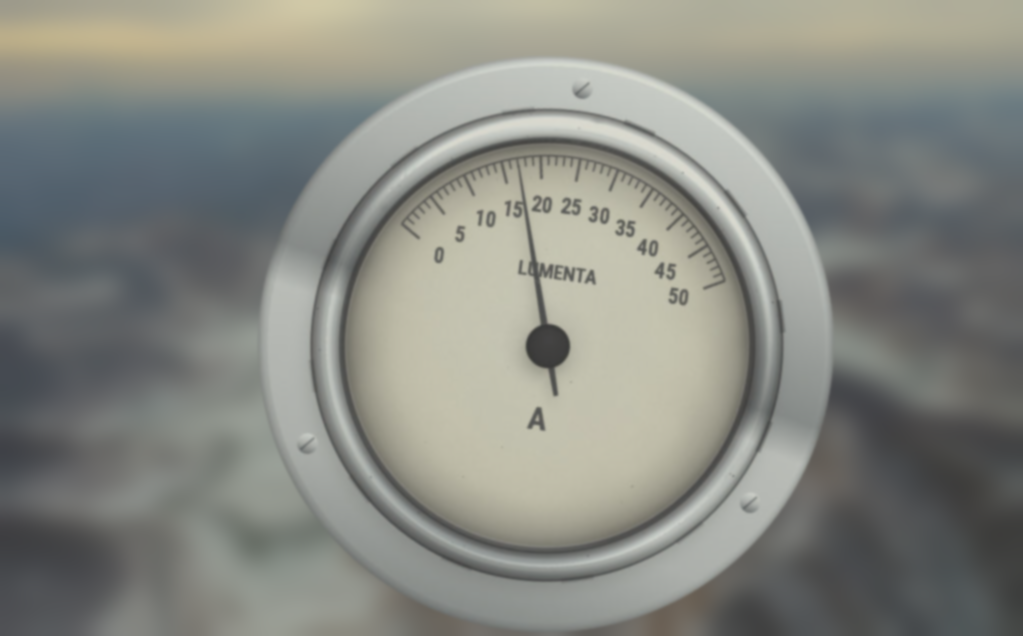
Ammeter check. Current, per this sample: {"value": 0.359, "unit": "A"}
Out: {"value": 17, "unit": "A"}
